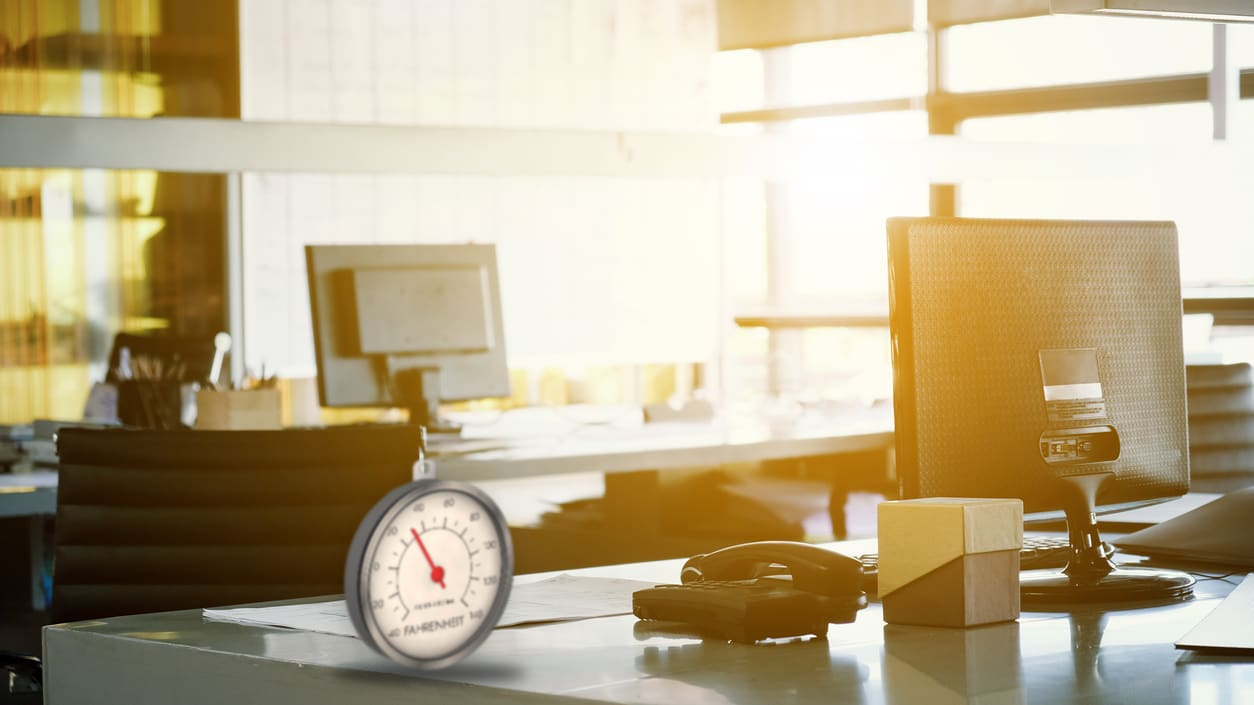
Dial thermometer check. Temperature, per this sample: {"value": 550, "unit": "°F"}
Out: {"value": 30, "unit": "°F"}
